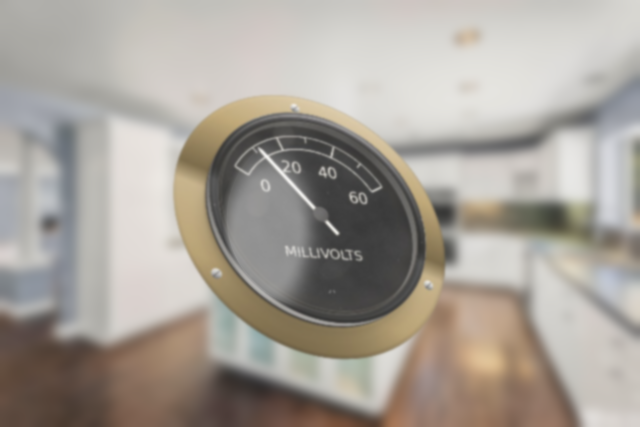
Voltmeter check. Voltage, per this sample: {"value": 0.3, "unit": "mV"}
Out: {"value": 10, "unit": "mV"}
